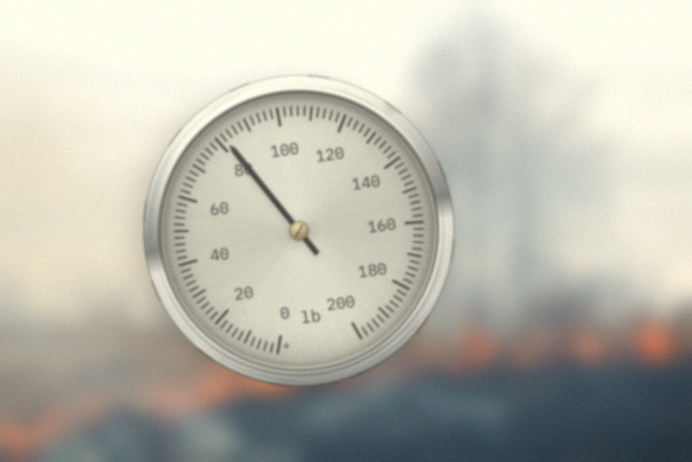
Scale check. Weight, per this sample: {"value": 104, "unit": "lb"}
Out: {"value": 82, "unit": "lb"}
